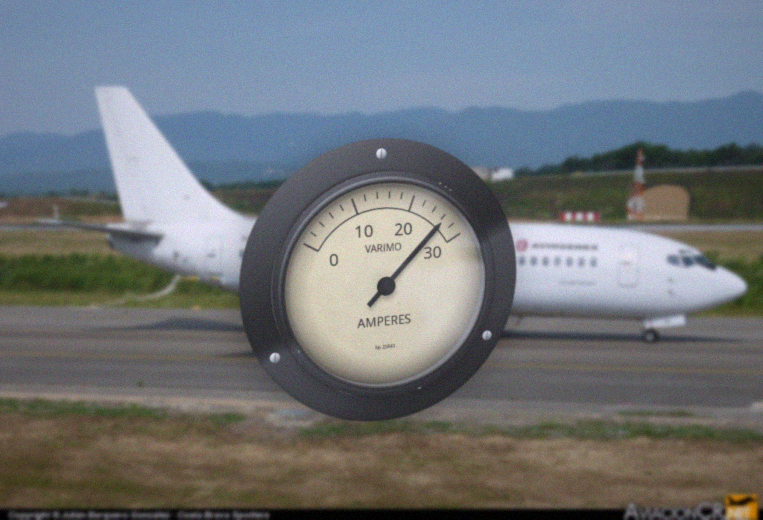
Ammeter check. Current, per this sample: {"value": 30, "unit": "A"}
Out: {"value": 26, "unit": "A"}
